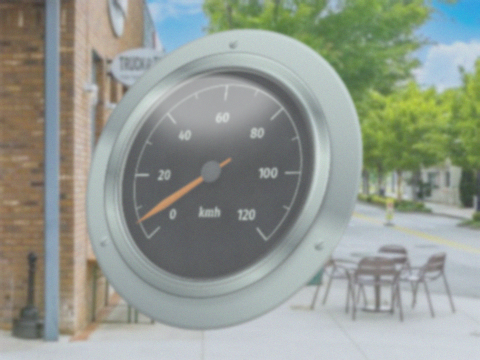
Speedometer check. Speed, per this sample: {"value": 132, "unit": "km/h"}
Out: {"value": 5, "unit": "km/h"}
